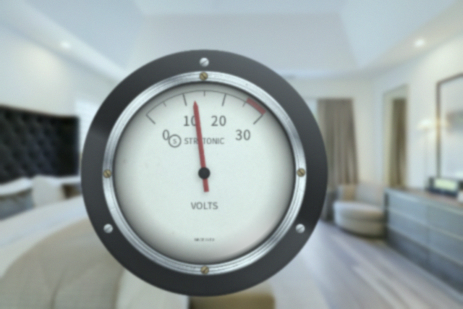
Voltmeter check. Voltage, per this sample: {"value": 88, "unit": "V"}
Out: {"value": 12.5, "unit": "V"}
